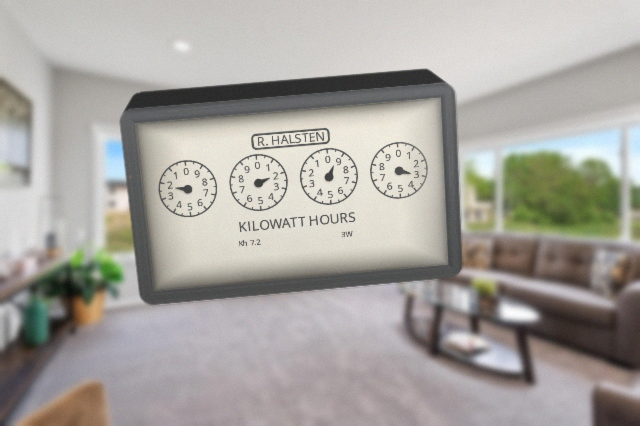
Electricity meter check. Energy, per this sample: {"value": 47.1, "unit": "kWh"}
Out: {"value": 2193, "unit": "kWh"}
